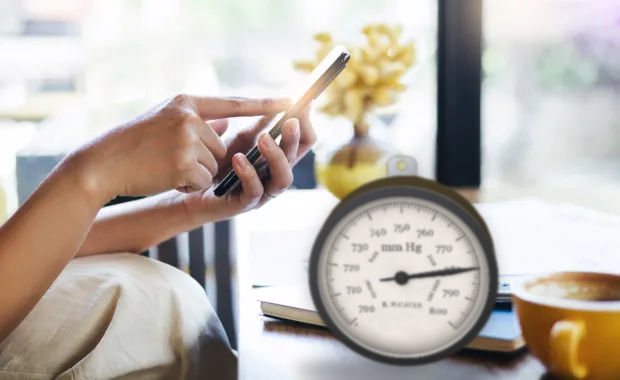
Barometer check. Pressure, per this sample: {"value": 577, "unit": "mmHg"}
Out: {"value": 780, "unit": "mmHg"}
